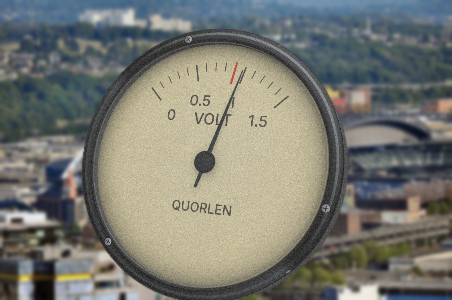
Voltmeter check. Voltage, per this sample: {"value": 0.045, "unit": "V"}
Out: {"value": 1, "unit": "V"}
